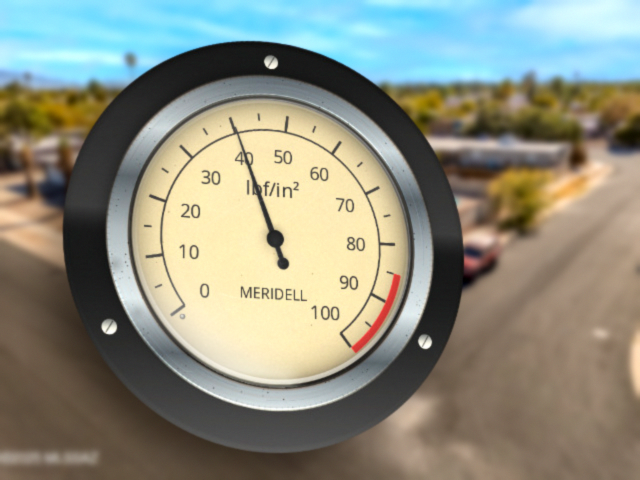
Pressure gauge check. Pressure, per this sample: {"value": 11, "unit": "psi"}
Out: {"value": 40, "unit": "psi"}
